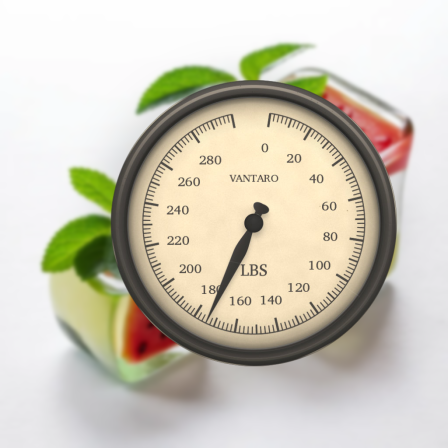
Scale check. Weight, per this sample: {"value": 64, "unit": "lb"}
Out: {"value": 174, "unit": "lb"}
